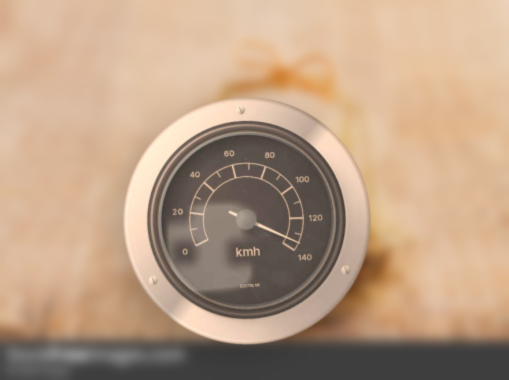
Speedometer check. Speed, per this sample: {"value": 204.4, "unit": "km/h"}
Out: {"value": 135, "unit": "km/h"}
